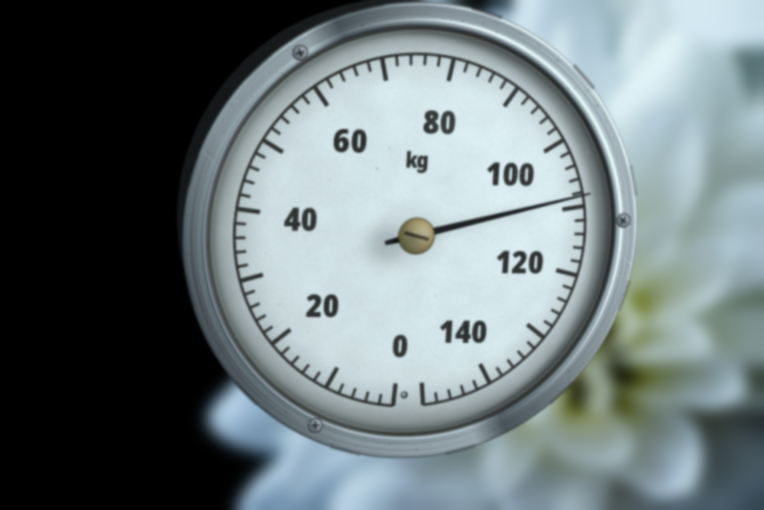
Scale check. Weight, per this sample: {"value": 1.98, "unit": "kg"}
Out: {"value": 108, "unit": "kg"}
